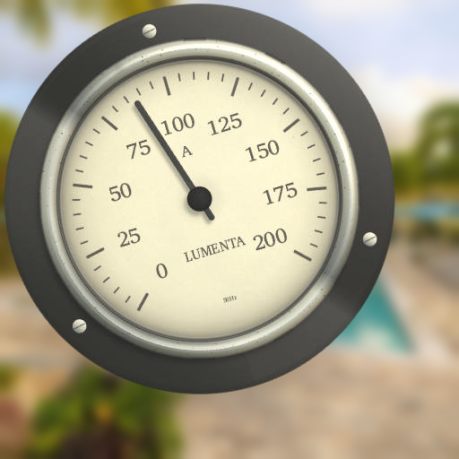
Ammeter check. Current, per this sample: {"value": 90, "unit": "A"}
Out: {"value": 87.5, "unit": "A"}
